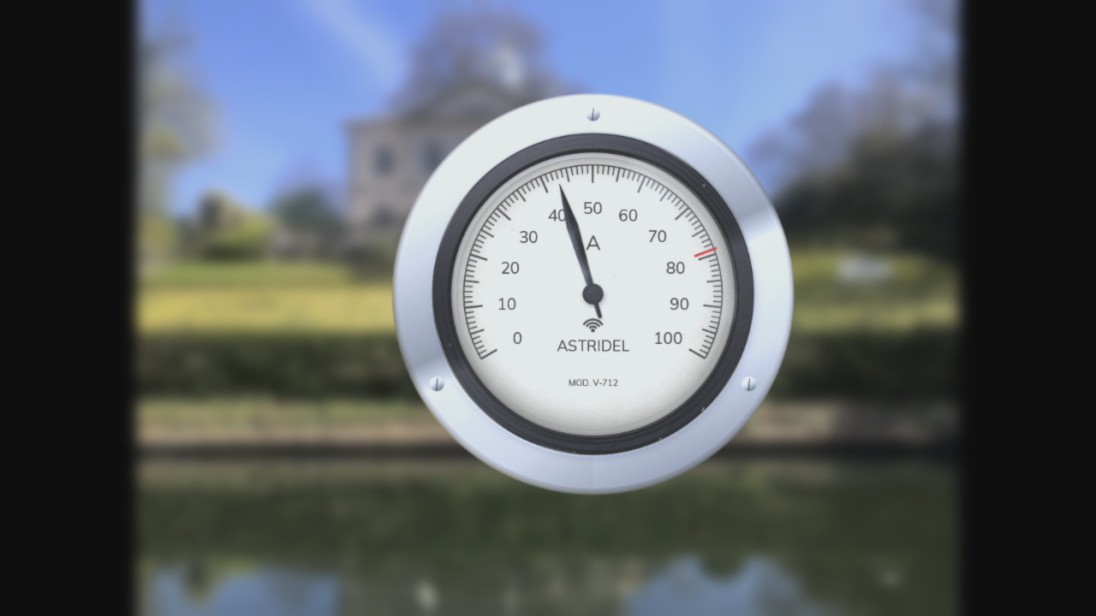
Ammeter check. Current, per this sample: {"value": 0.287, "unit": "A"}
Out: {"value": 43, "unit": "A"}
